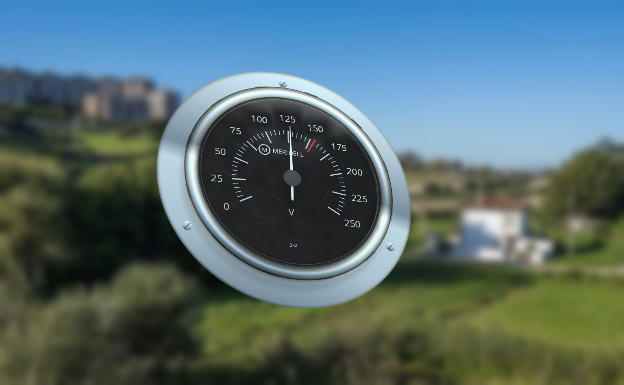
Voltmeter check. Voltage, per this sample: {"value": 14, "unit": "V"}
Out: {"value": 125, "unit": "V"}
